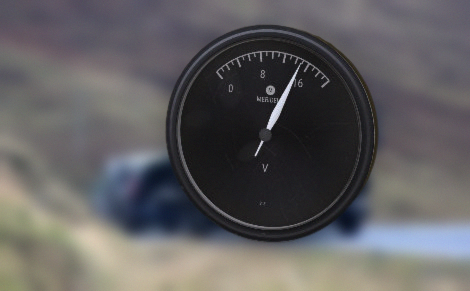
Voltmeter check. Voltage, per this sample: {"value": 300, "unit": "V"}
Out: {"value": 15, "unit": "V"}
